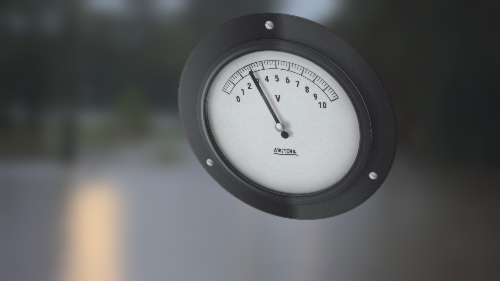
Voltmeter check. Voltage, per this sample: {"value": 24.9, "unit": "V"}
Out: {"value": 3, "unit": "V"}
